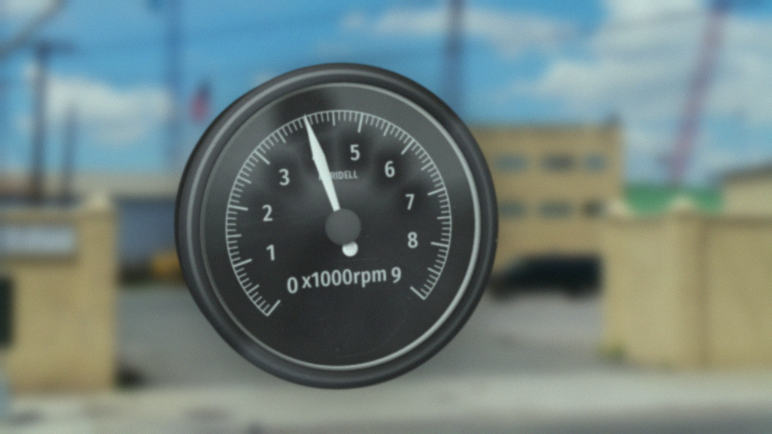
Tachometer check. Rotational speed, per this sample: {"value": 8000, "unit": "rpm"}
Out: {"value": 4000, "unit": "rpm"}
